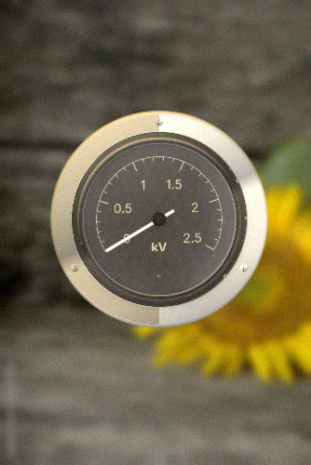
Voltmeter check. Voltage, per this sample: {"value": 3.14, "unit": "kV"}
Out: {"value": 0, "unit": "kV"}
